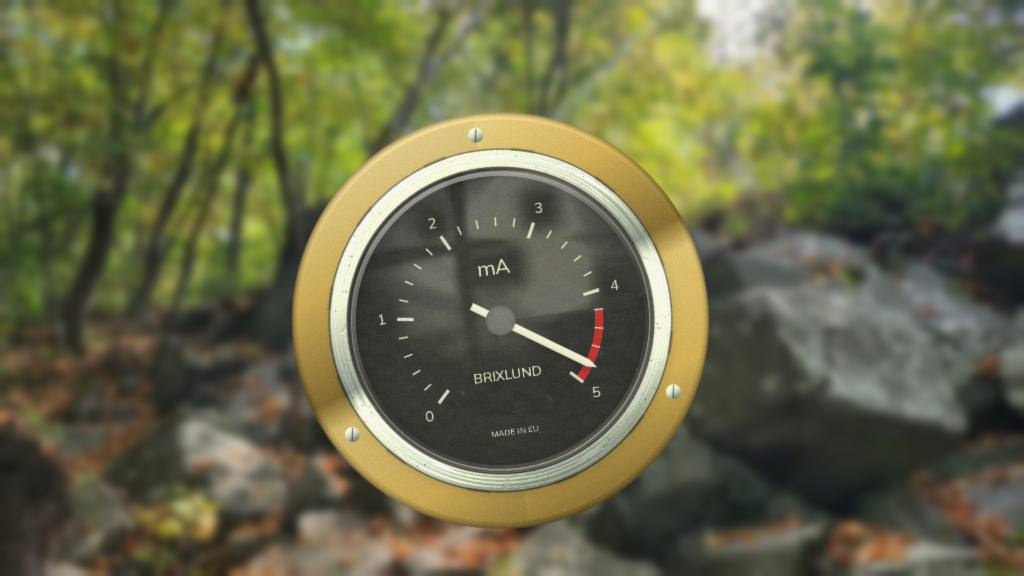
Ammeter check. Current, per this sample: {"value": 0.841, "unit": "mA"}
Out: {"value": 4.8, "unit": "mA"}
